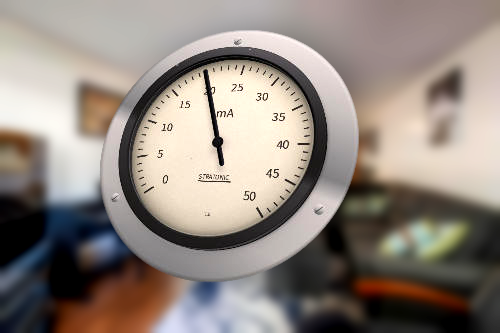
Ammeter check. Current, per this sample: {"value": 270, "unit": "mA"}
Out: {"value": 20, "unit": "mA"}
